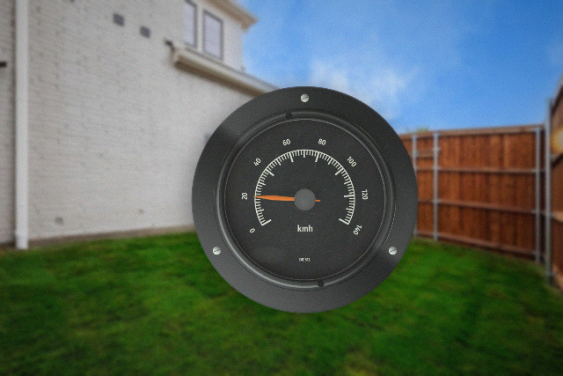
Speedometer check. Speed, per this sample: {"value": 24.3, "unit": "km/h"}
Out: {"value": 20, "unit": "km/h"}
